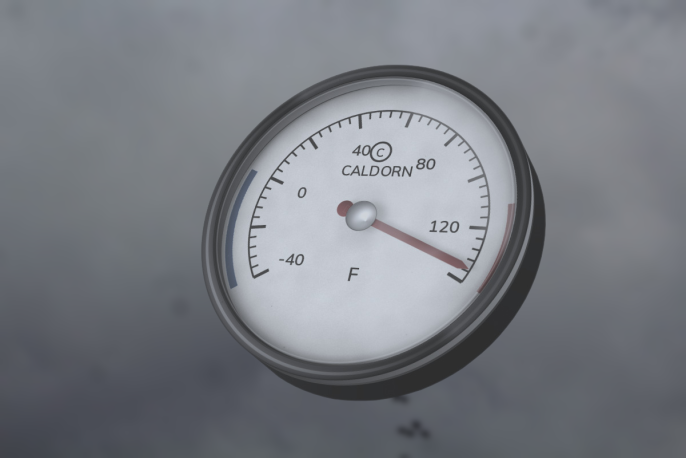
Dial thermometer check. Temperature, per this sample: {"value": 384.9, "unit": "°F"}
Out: {"value": 136, "unit": "°F"}
